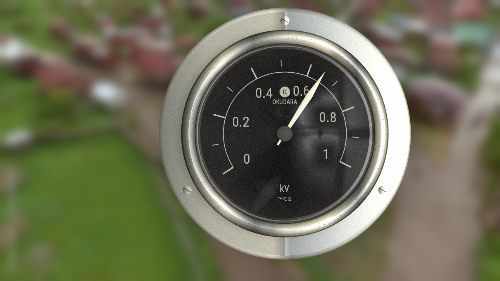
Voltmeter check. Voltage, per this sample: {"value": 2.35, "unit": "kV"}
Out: {"value": 0.65, "unit": "kV"}
